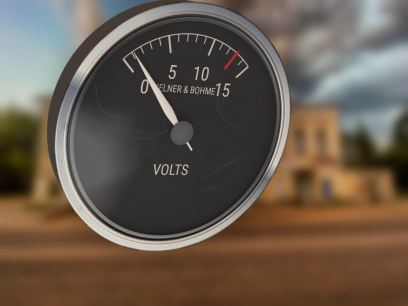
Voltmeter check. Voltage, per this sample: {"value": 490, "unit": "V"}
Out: {"value": 1, "unit": "V"}
